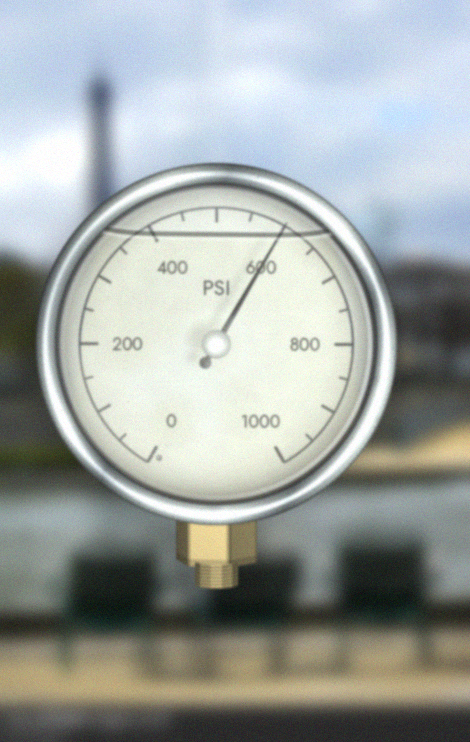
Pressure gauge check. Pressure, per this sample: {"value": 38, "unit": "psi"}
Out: {"value": 600, "unit": "psi"}
